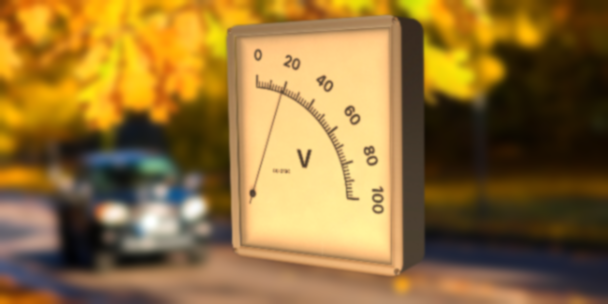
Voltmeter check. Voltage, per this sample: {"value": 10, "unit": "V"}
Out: {"value": 20, "unit": "V"}
